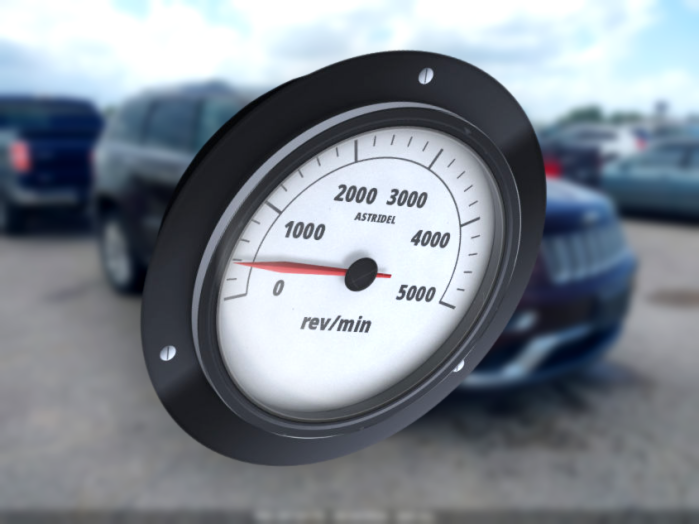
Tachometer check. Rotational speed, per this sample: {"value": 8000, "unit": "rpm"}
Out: {"value": 400, "unit": "rpm"}
